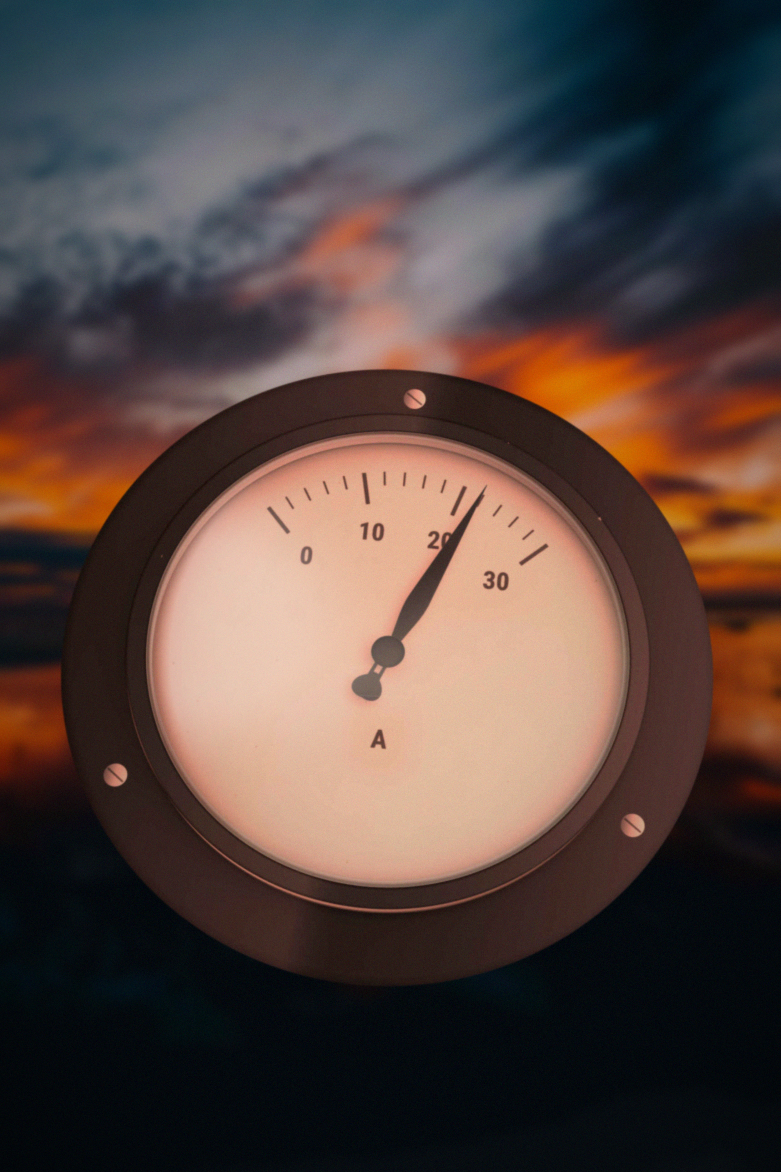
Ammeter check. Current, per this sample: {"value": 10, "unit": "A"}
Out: {"value": 22, "unit": "A"}
